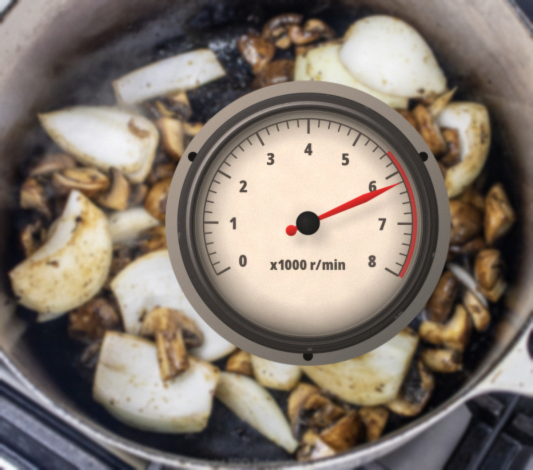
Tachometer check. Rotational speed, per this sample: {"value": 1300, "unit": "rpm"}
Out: {"value": 6200, "unit": "rpm"}
